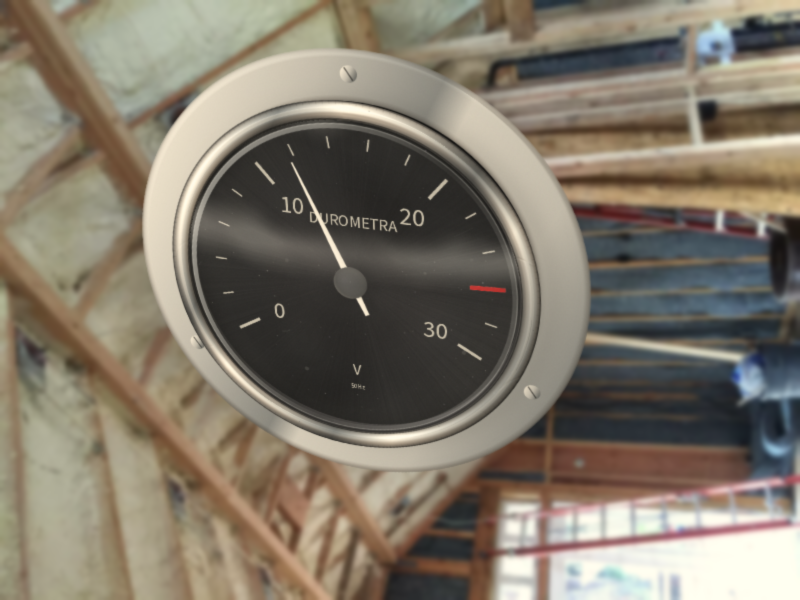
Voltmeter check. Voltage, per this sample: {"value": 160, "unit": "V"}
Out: {"value": 12, "unit": "V"}
